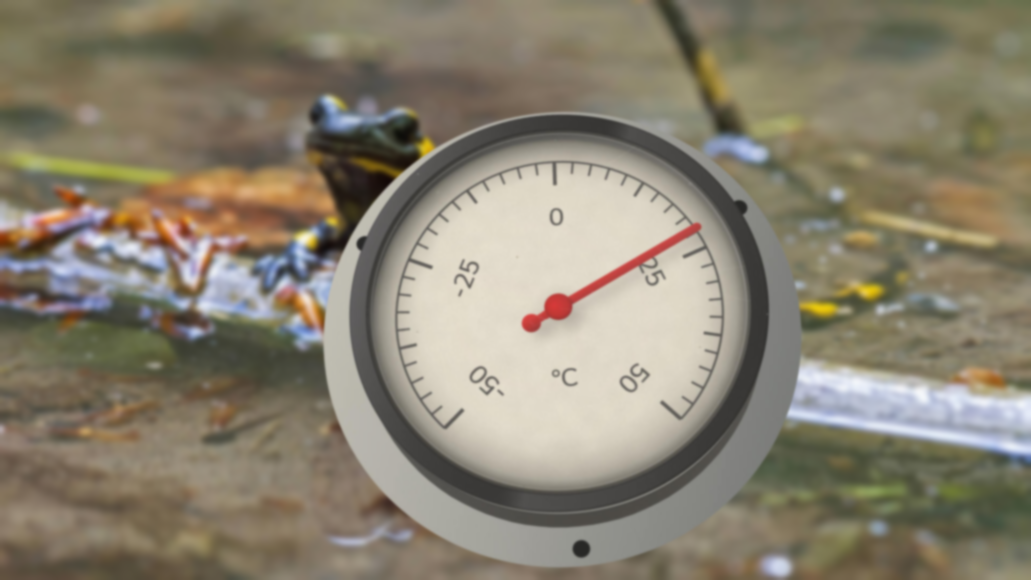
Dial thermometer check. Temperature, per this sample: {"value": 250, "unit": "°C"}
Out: {"value": 22.5, "unit": "°C"}
